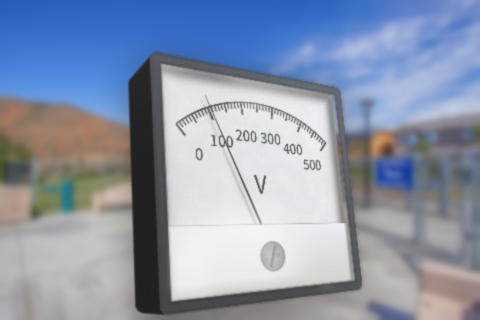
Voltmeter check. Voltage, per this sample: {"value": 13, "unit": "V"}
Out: {"value": 100, "unit": "V"}
